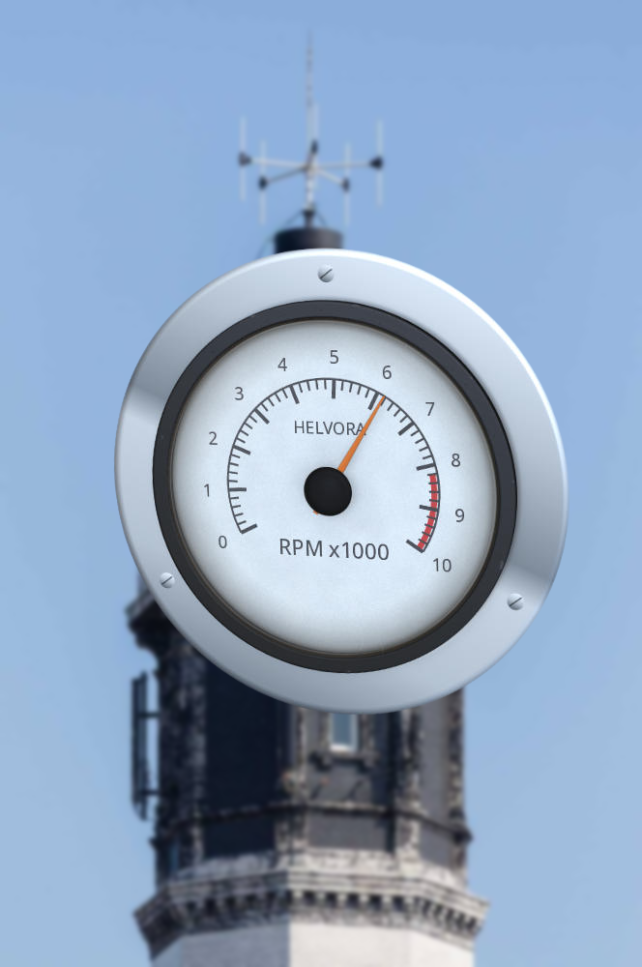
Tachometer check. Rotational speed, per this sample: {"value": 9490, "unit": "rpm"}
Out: {"value": 6200, "unit": "rpm"}
